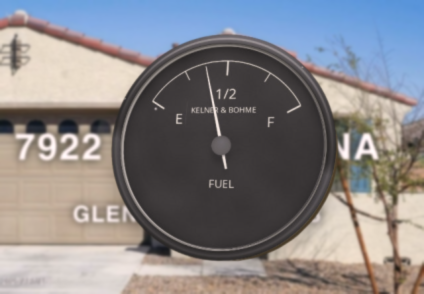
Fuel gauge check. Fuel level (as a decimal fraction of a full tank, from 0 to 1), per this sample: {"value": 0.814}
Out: {"value": 0.375}
